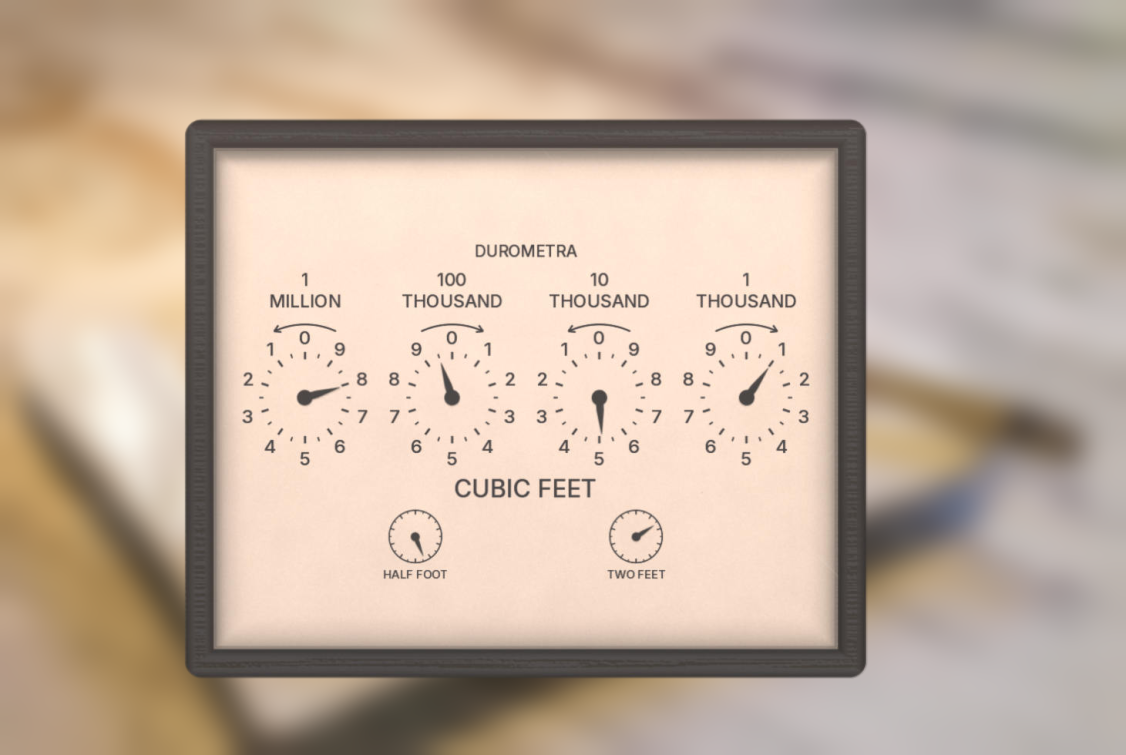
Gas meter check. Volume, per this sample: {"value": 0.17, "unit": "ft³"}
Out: {"value": 795100, "unit": "ft³"}
